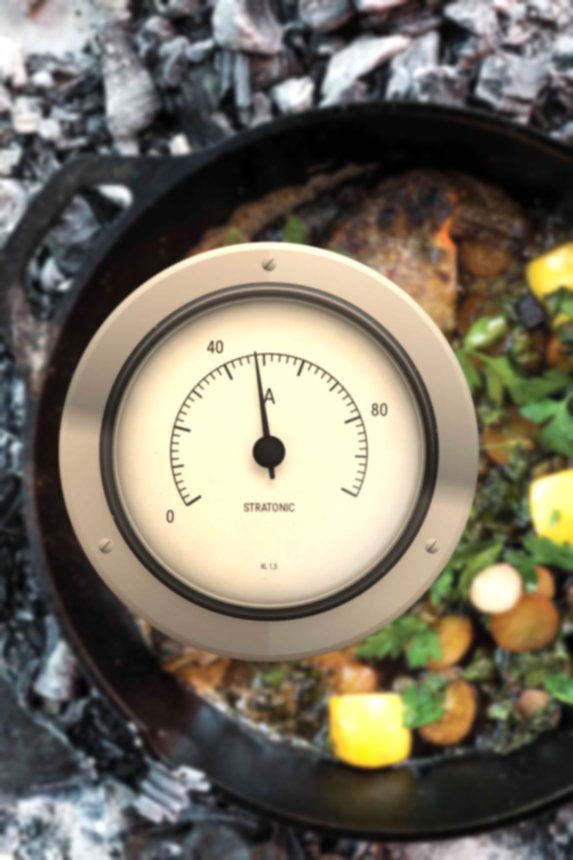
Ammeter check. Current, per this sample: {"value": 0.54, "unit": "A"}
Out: {"value": 48, "unit": "A"}
